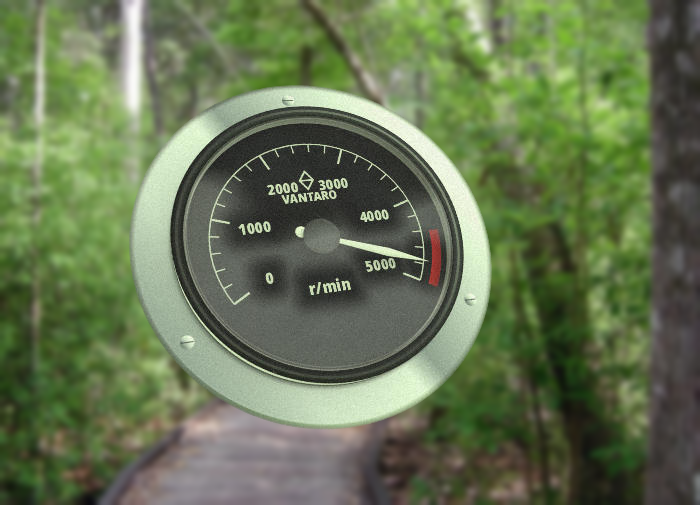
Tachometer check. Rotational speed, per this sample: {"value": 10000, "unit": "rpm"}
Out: {"value": 4800, "unit": "rpm"}
